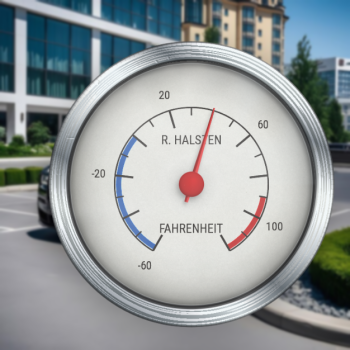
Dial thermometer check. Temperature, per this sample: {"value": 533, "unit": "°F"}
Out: {"value": 40, "unit": "°F"}
